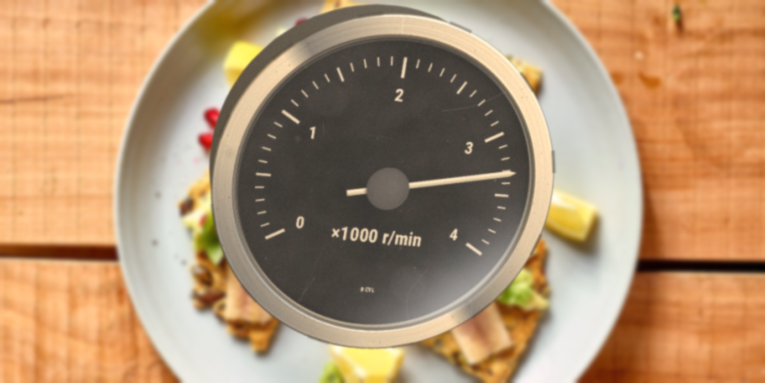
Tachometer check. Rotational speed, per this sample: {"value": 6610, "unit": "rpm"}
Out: {"value": 3300, "unit": "rpm"}
